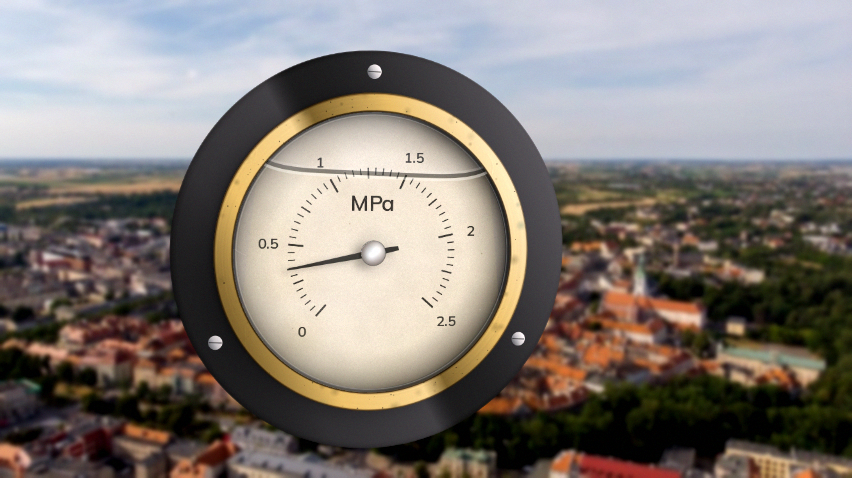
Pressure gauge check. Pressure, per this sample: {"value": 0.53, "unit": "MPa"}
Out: {"value": 0.35, "unit": "MPa"}
